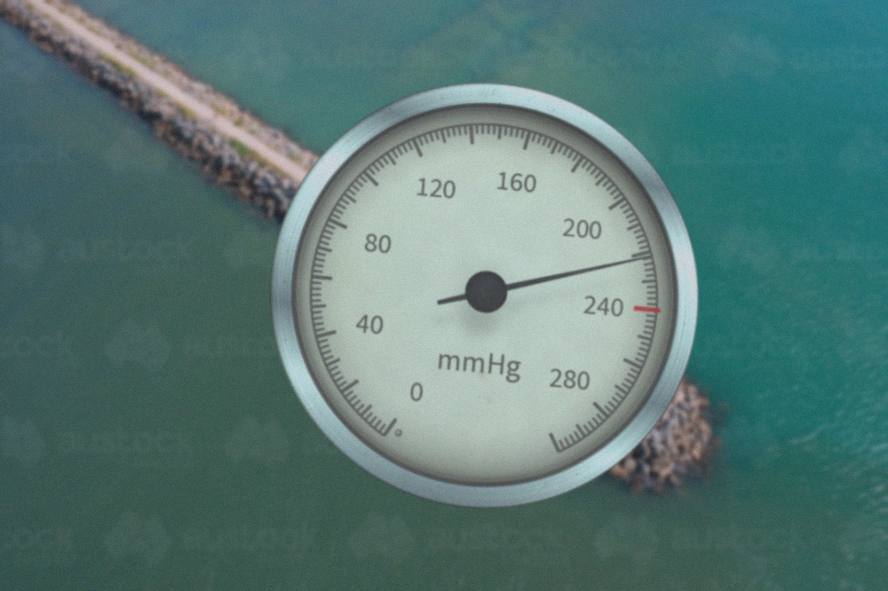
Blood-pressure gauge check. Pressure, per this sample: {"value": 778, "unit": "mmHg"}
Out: {"value": 222, "unit": "mmHg"}
